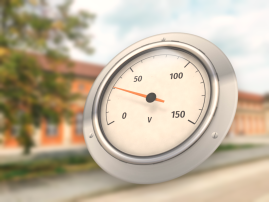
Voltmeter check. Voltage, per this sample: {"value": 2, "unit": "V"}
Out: {"value": 30, "unit": "V"}
